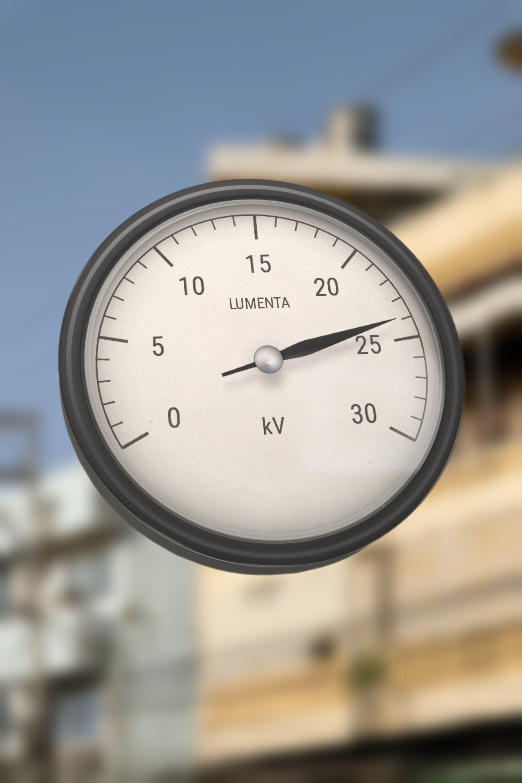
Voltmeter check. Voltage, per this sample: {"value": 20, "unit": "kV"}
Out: {"value": 24, "unit": "kV"}
